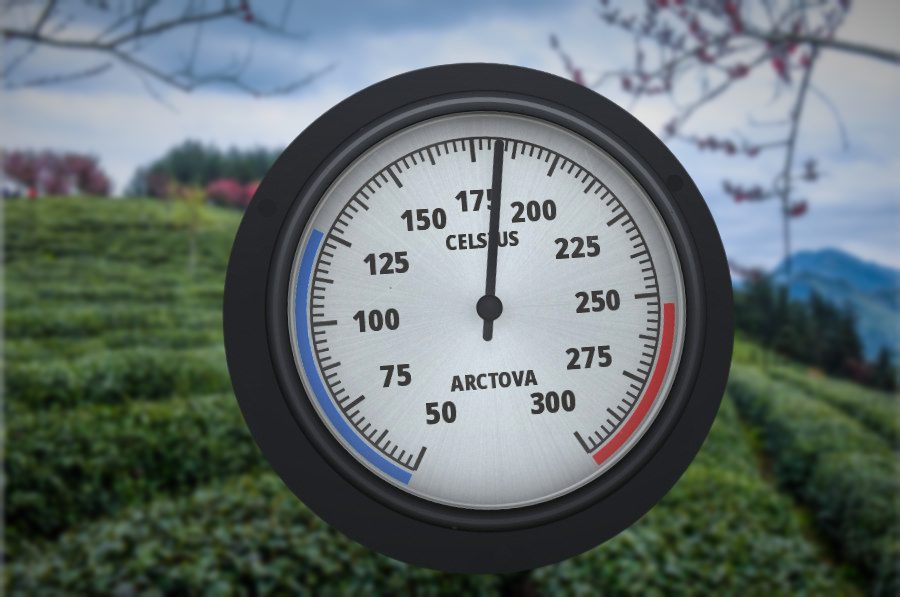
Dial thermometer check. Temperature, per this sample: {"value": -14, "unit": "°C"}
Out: {"value": 182.5, "unit": "°C"}
